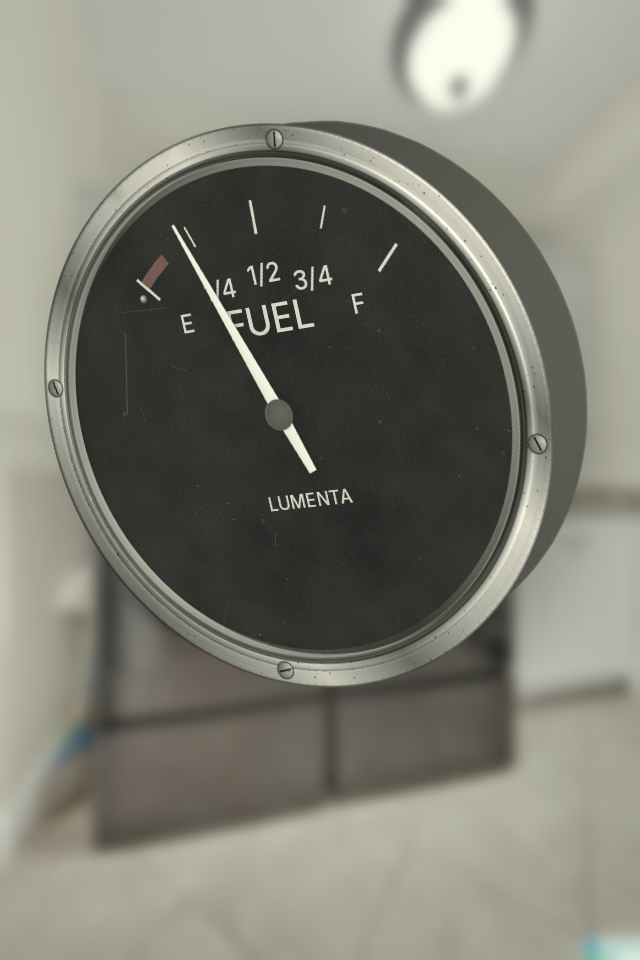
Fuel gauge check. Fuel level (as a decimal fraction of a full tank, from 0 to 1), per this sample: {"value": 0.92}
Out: {"value": 0.25}
